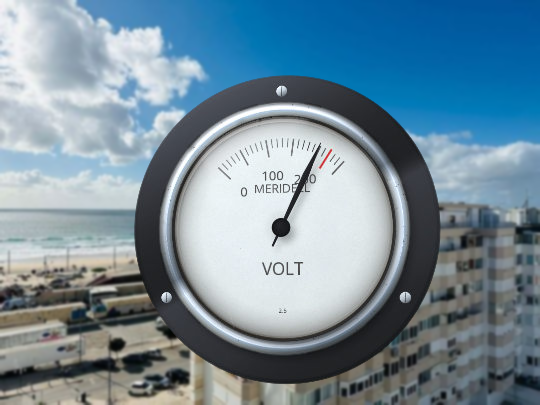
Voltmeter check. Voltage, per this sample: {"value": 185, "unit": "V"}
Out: {"value": 200, "unit": "V"}
